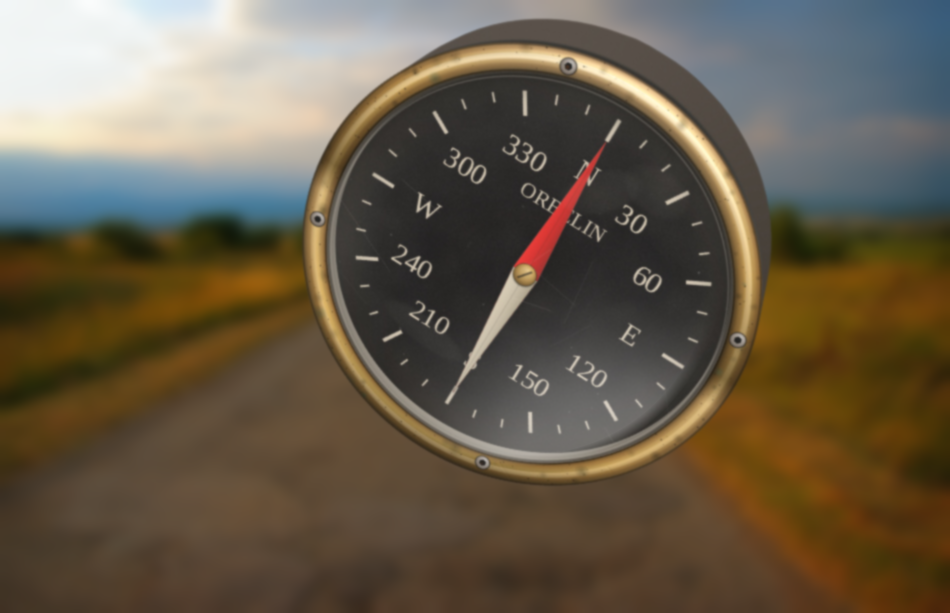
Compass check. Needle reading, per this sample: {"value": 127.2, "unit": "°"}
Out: {"value": 0, "unit": "°"}
